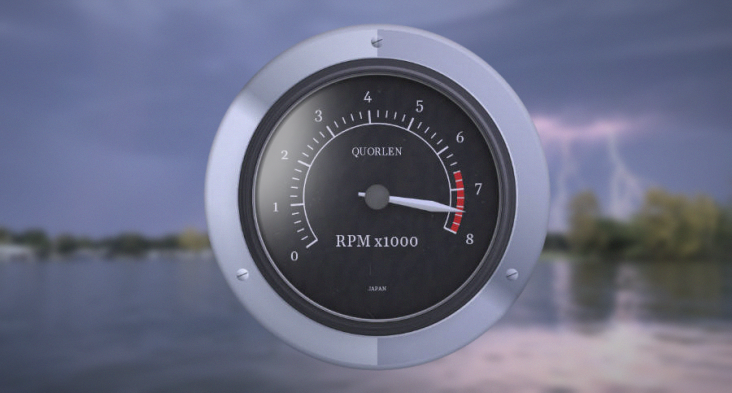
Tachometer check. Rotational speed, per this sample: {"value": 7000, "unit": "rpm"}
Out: {"value": 7500, "unit": "rpm"}
